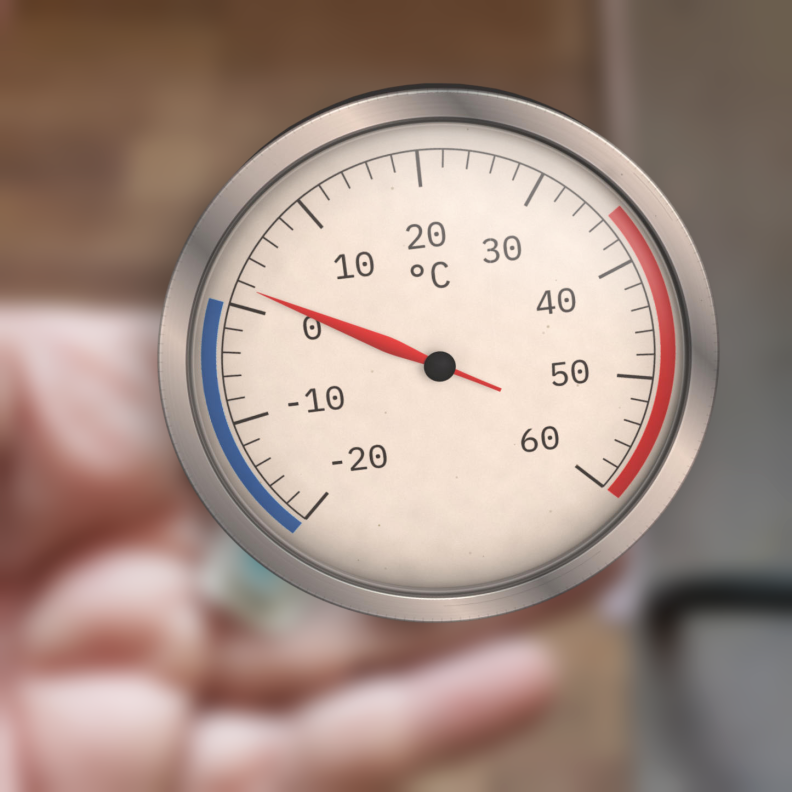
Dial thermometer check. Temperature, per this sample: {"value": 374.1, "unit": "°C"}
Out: {"value": 2, "unit": "°C"}
